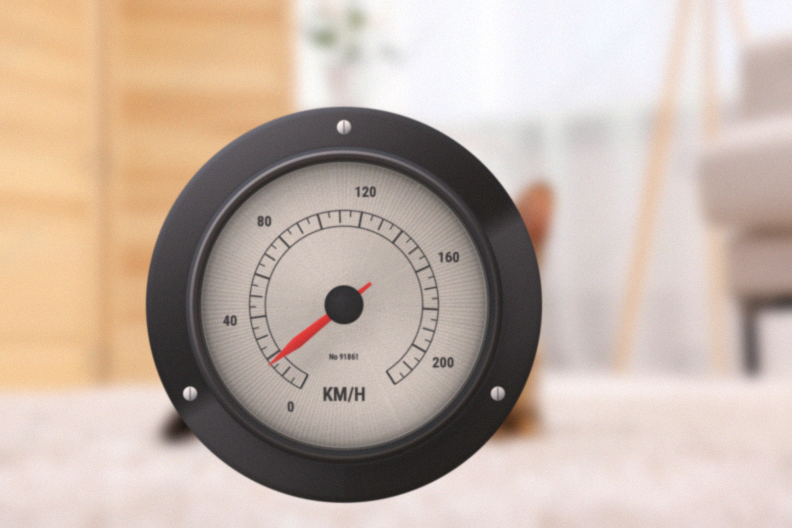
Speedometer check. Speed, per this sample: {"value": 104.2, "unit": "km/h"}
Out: {"value": 17.5, "unit": "km/h"}
